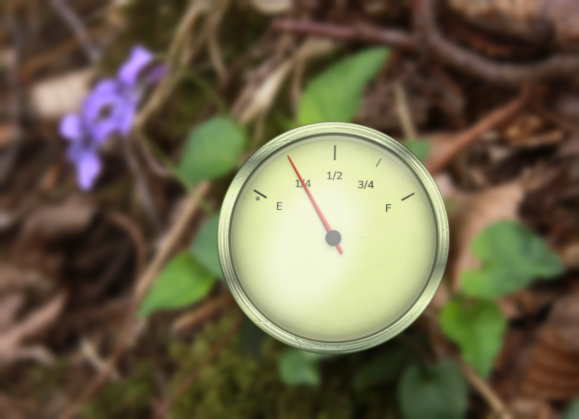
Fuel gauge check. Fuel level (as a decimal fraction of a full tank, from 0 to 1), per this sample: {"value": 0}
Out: {"value": 0.25}
